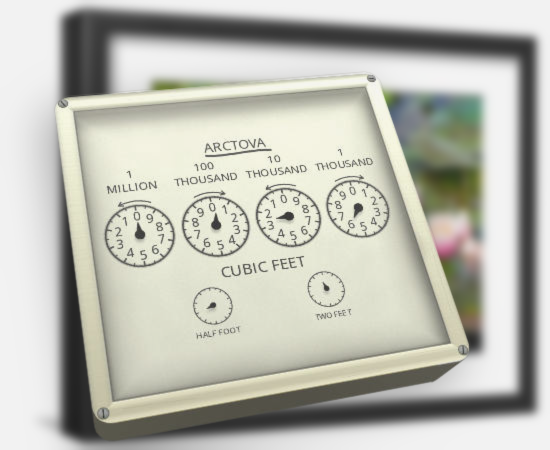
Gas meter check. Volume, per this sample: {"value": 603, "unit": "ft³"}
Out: {"value": 2600, "unit": "ft³"}
